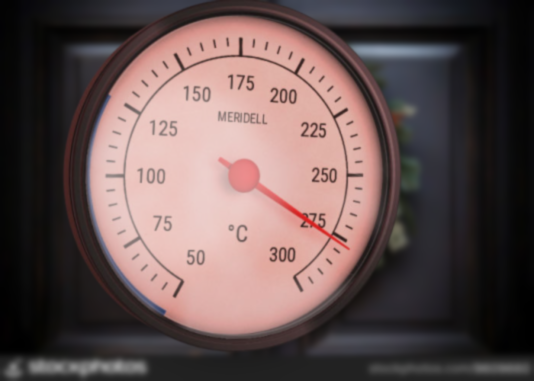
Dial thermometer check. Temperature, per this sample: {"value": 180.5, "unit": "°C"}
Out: {"value": 277.5, "unit": "°C"}
